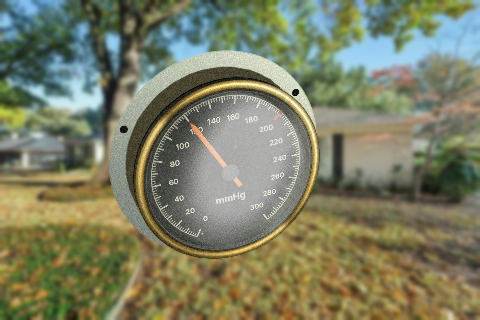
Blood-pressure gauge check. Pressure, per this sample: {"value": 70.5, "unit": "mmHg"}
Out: {"value": 120, "unit": "mmHg"}
